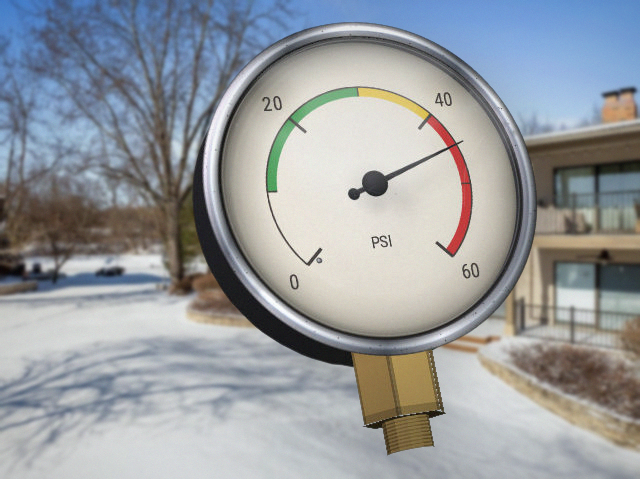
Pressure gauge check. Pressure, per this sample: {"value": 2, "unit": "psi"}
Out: {"value": 45, "unit": "psi"}
